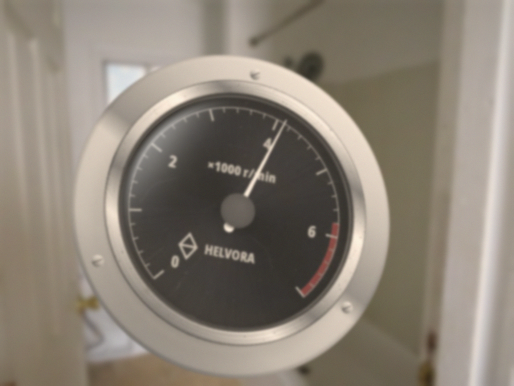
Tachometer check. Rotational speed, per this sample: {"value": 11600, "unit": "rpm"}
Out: {"value": 4100, "unit": "rpm"}
